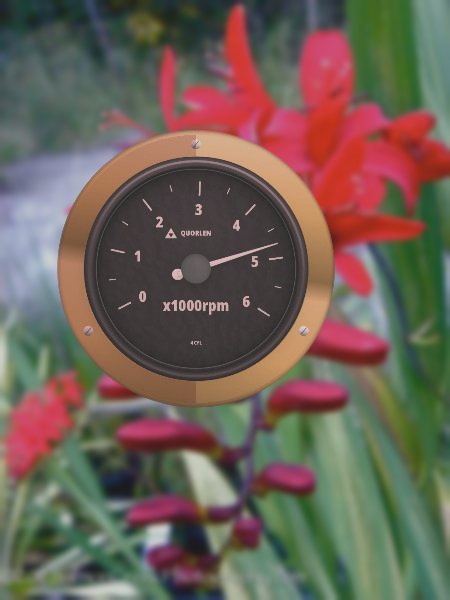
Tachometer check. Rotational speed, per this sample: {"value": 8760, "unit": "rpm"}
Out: {"value": 4750, "unit": "rpm"}
